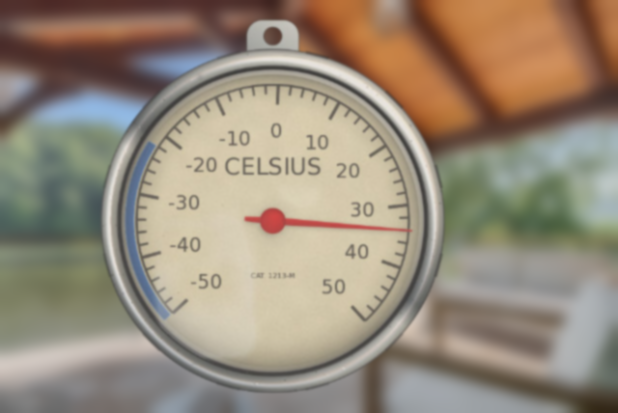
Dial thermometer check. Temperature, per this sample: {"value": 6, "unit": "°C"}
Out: {"value": 34, "unit": "°C"}
